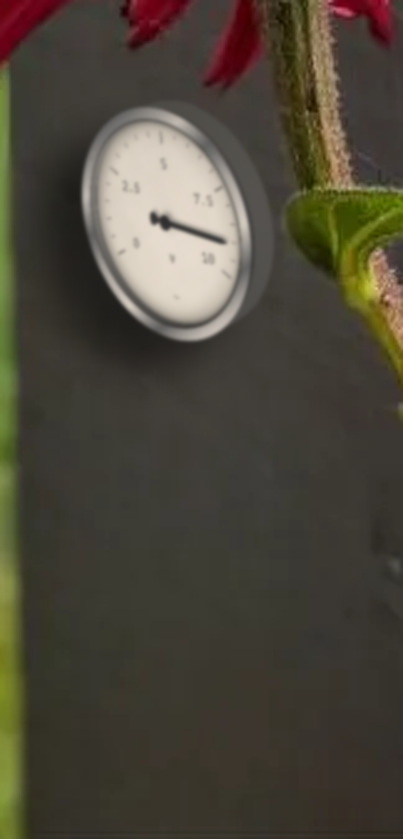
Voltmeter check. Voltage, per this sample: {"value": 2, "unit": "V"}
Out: {"value": 9, "unit": "V"}
